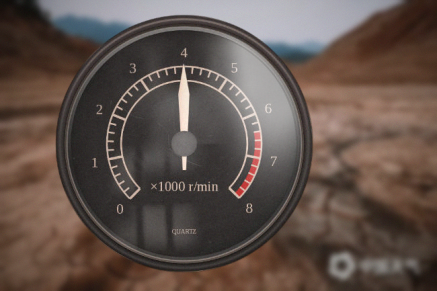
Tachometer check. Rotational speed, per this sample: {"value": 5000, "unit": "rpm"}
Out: {"value": 4000, "unit": "rpm"}
